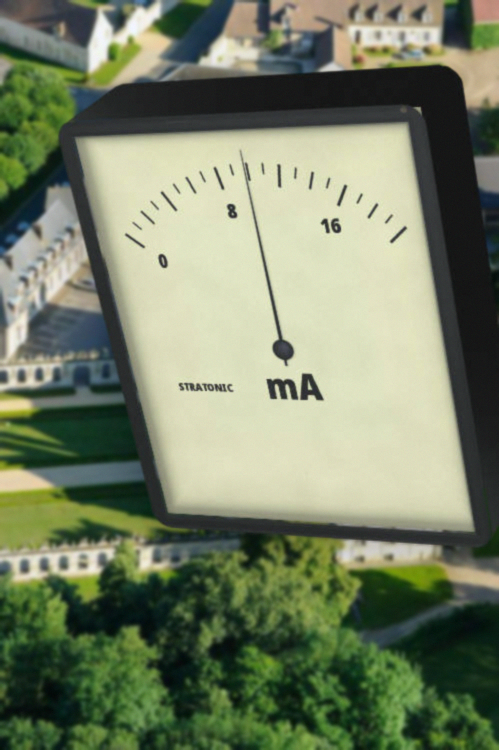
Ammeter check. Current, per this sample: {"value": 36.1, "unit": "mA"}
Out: {"value": 10, "unit": "mA"}
